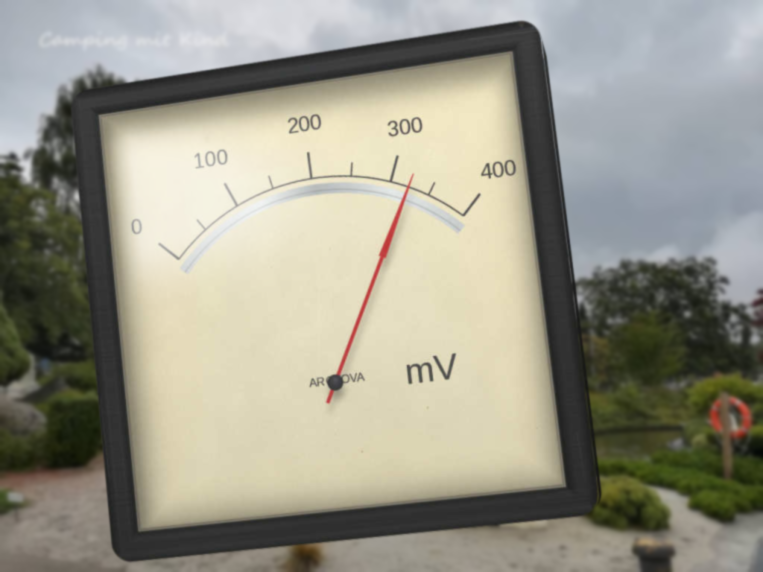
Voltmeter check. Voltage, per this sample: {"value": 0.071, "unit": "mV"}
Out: {"value": 325, "unit": "mV"}
